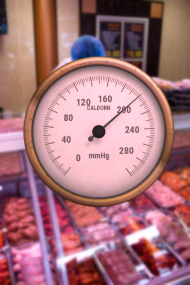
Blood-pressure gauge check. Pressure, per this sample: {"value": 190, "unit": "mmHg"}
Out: {"value": 200, "unit": "mmHg"}
